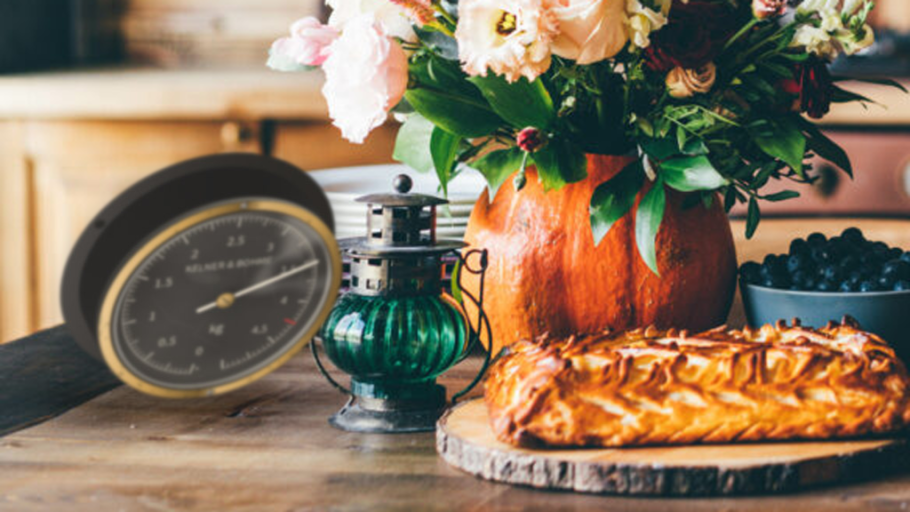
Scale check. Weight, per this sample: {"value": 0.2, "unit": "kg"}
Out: {"value": 3.5, "unit": "kg"}
